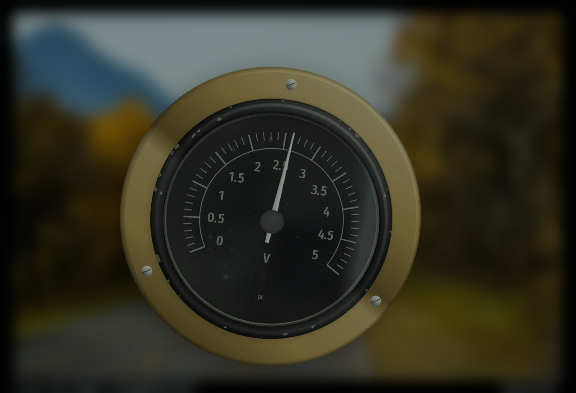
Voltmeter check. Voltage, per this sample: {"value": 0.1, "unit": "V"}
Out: {"value": 2.6, "unit": "V"}
